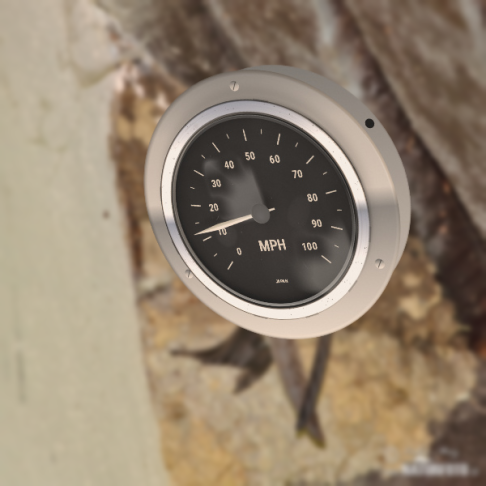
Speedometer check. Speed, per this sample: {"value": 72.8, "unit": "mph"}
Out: {"value": 12.5, "unit": "mph"}
